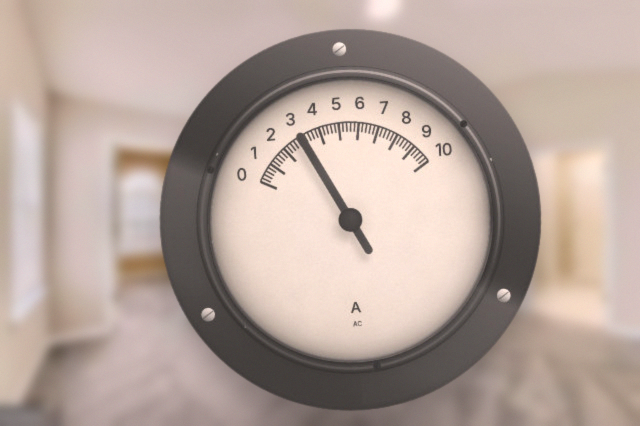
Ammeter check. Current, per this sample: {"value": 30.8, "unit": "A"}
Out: {"value": 3, "unit": "A"}
